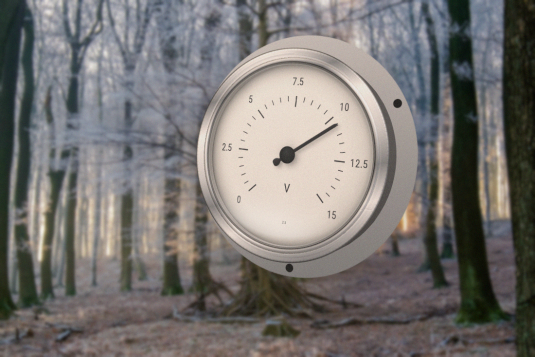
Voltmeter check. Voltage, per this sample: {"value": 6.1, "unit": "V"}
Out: {"value": 10.5, "unit": "V"}
